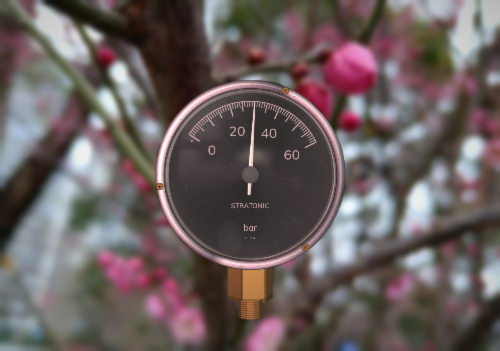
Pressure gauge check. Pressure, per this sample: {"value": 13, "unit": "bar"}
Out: {"value": 30, "unit": "bar"}
